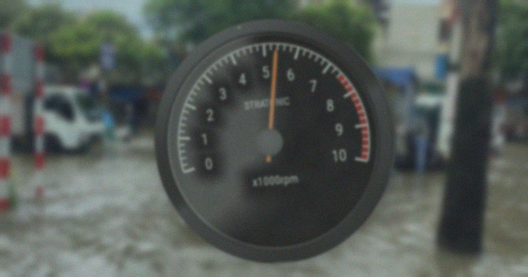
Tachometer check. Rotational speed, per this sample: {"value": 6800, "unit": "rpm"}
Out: {"value": 5400, "unit": "rpm"}
